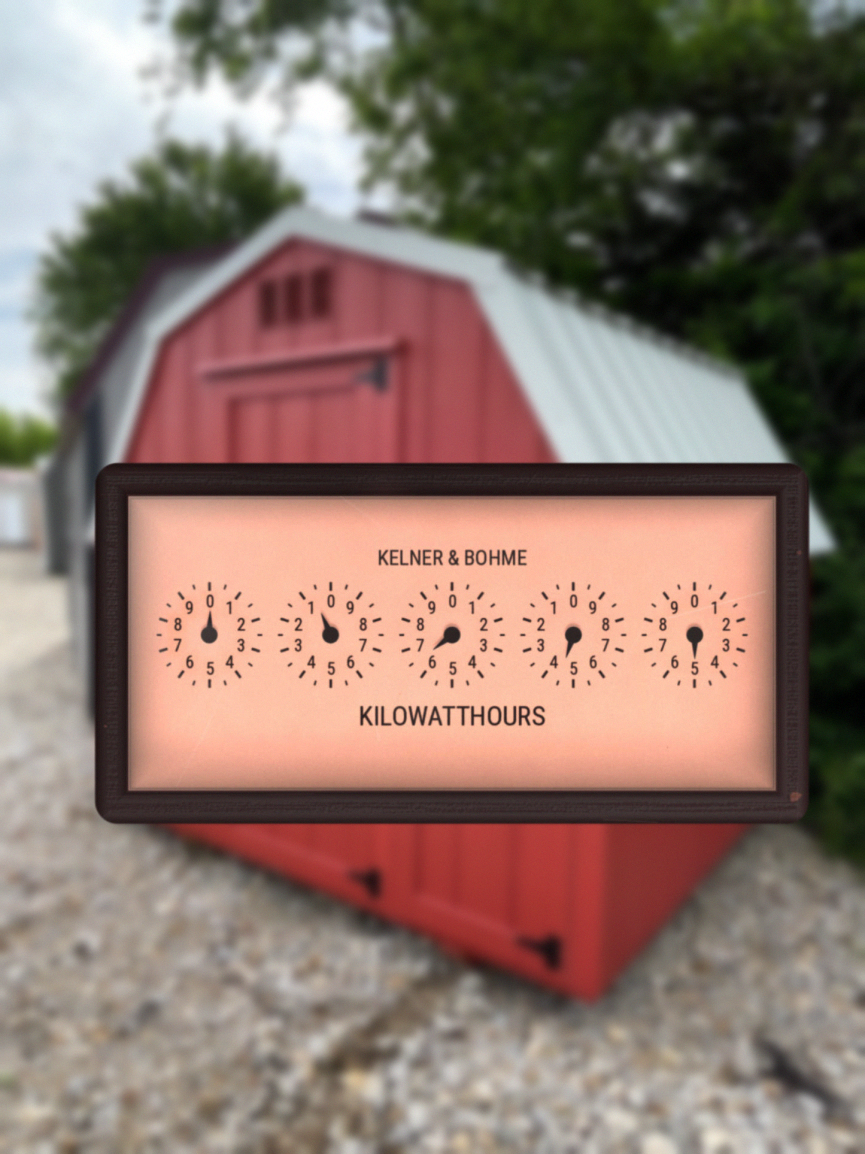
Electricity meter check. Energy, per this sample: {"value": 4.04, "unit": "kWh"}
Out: {"value": 645, "unit": "kWh"}
